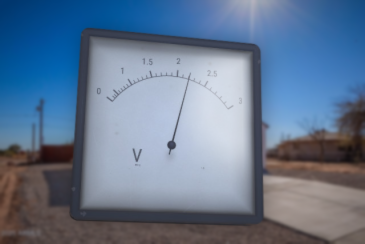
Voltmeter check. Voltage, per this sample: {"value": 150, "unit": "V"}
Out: {"value": 2.2, "unit": "V"}
